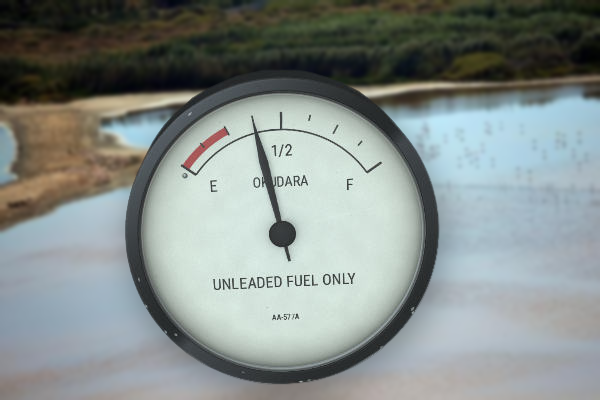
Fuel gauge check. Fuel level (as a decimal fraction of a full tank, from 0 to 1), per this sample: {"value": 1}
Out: {"value": 0.375}
